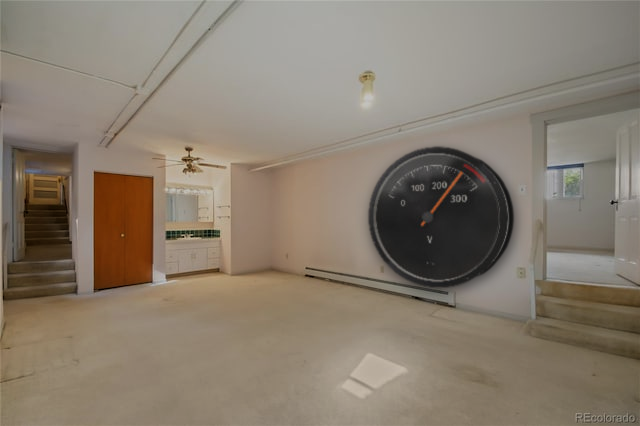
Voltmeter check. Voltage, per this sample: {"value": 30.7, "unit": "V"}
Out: {"value": 250, "unit": "V"}
